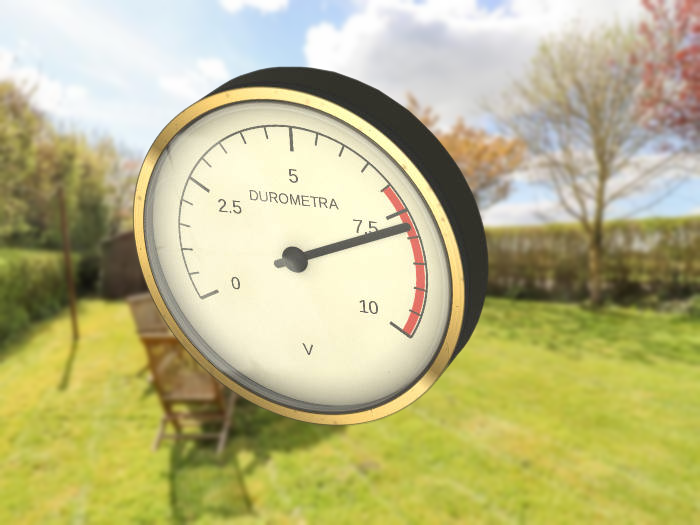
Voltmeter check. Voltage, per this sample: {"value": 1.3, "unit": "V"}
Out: {"value": 7.75, "unit": "V"}
